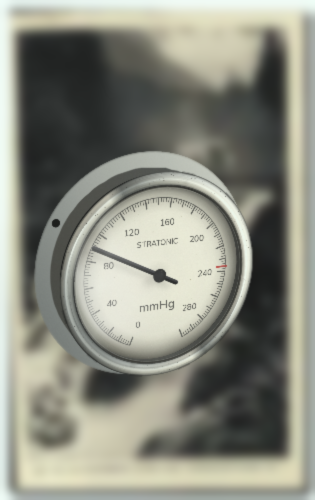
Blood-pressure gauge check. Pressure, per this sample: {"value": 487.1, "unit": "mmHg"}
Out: {"value": 90, "unit": "mmHg"}
